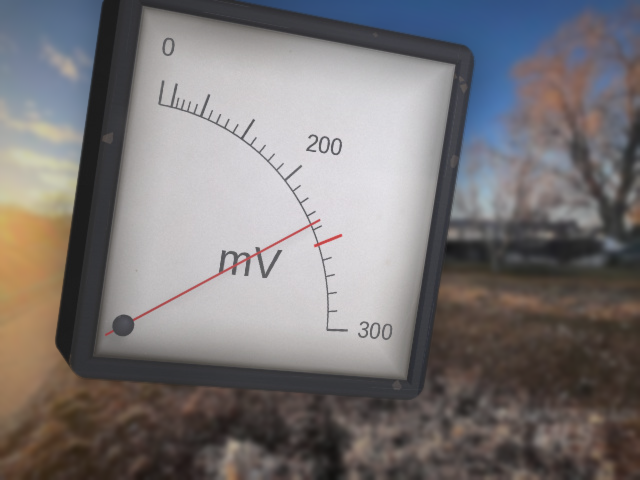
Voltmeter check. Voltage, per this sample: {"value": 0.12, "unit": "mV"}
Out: {"value": 235, "unit": "mV"}
